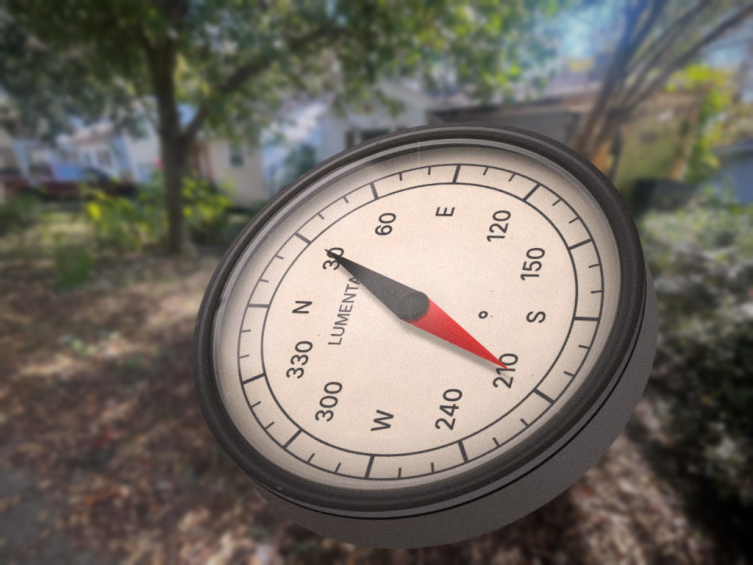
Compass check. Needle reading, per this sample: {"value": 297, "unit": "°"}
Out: {"value": 210, "unit": "°"}
